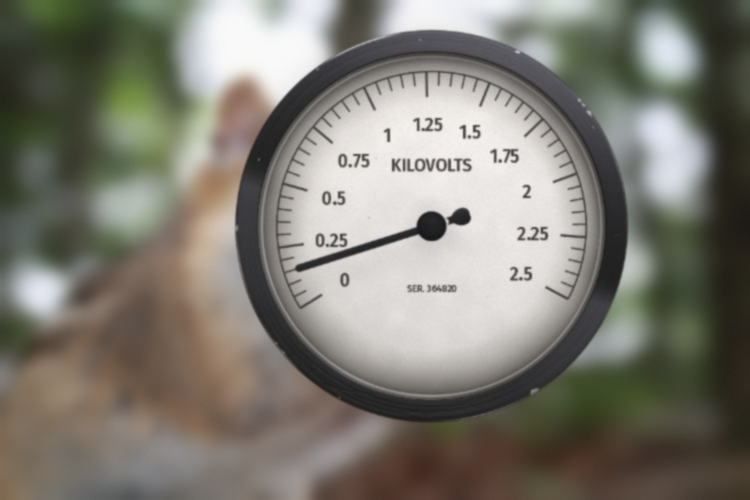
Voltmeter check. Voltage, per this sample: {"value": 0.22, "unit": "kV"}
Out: {"value": 0.15, "unit": "kV"}
